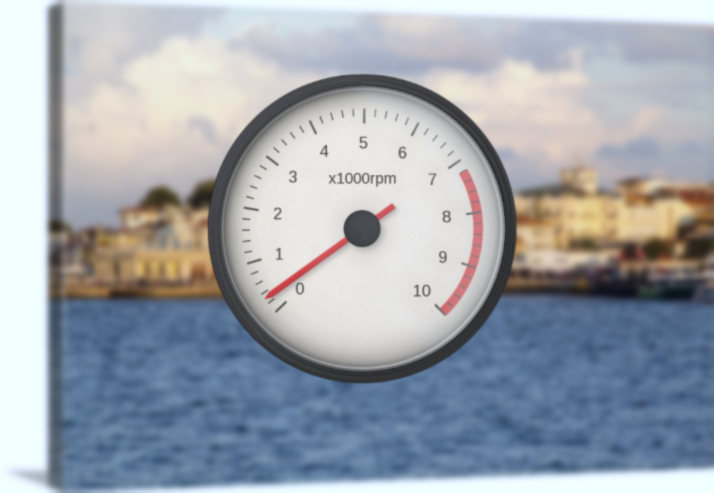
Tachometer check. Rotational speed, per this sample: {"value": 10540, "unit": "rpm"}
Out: {"value": 300, "unit": "rpm"}
